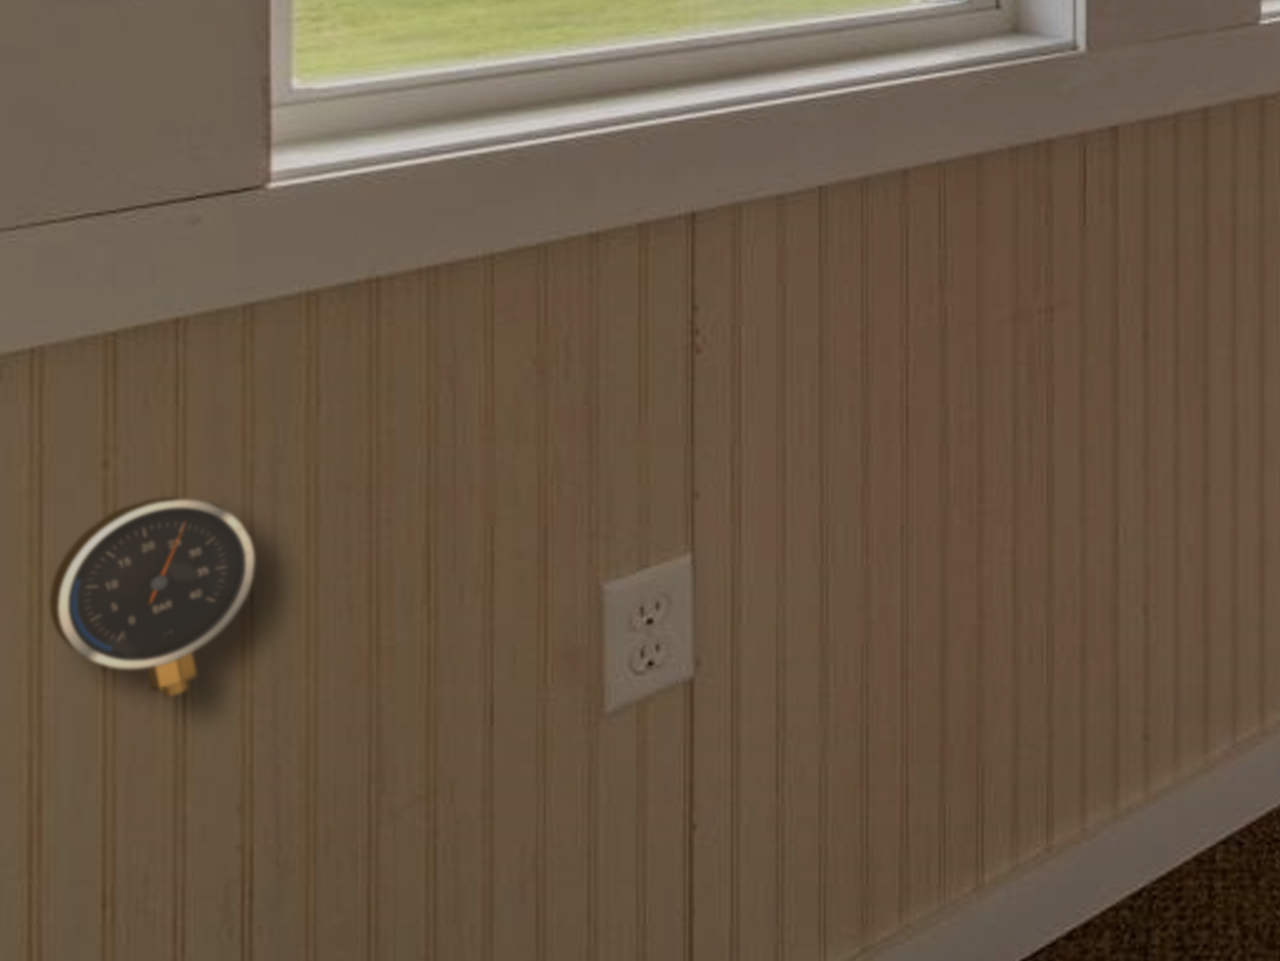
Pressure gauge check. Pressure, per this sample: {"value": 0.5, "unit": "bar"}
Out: {"value": 25, "unit": "bar"}
